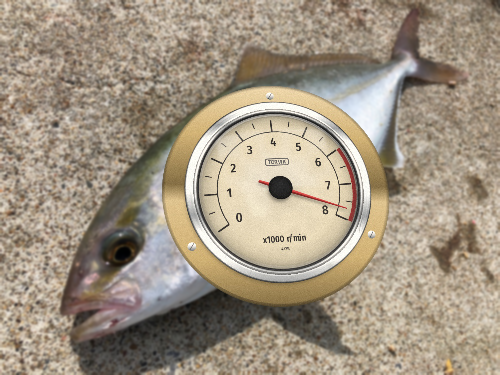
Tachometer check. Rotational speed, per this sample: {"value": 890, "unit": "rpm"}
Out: {"value": 7750, "unit": "rpm"}
